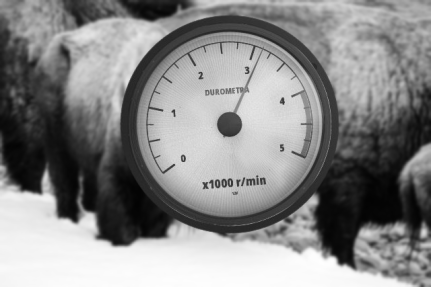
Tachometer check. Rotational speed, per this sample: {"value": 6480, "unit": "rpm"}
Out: {"value": 3125, "unit": "rpm"}
